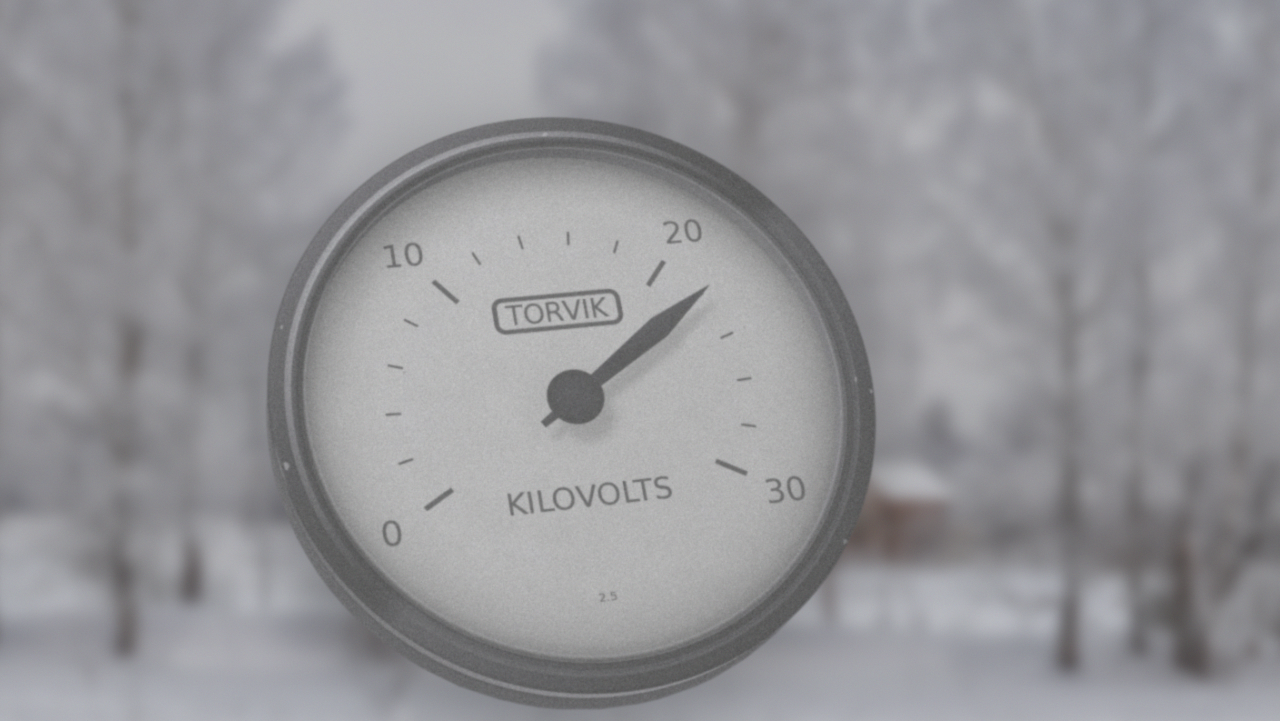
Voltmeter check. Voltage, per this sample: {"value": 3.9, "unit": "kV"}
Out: {"value": 22, "unit": "kV"}
